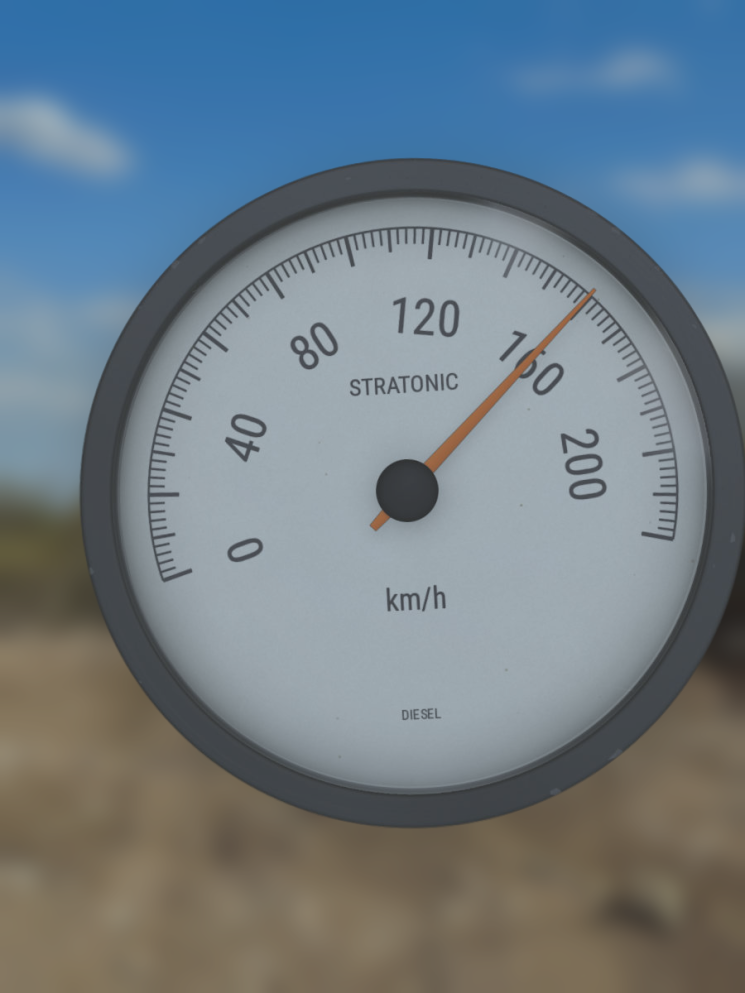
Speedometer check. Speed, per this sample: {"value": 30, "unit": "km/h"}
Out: {"value": 160, "unit": "km/h"}
